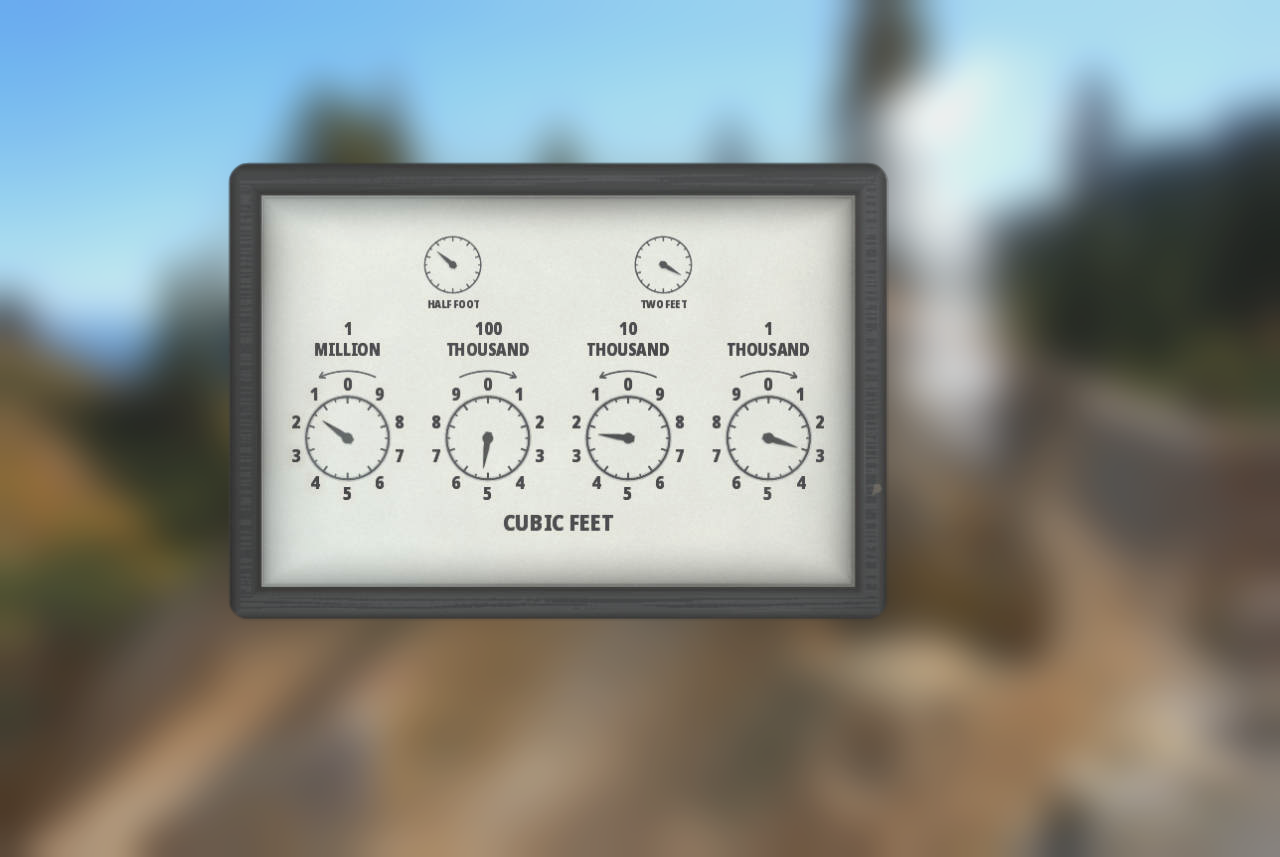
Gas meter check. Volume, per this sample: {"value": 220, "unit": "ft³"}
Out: {"value": 152300, "unit": "ft³"}
